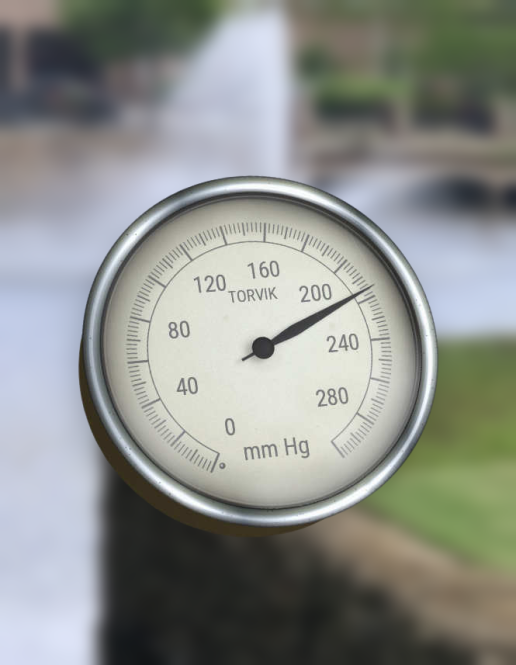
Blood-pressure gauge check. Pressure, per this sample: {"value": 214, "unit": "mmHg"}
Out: {"value": 216, "unit": "mmHg"}
